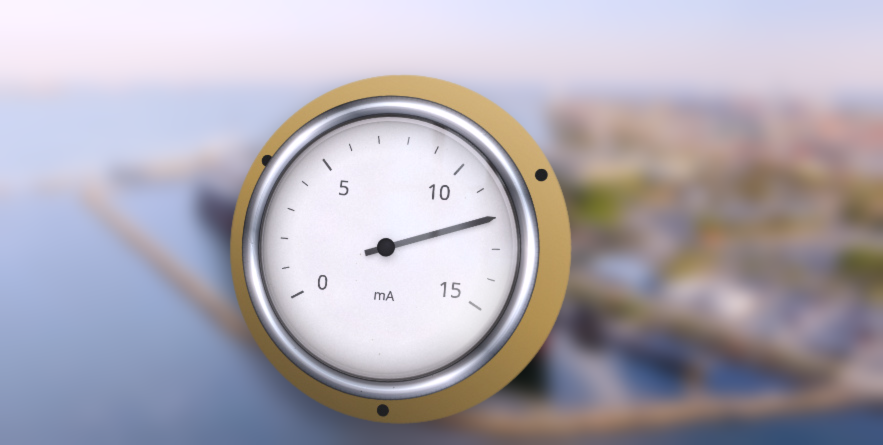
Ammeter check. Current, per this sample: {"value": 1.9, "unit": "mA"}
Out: {"value": 12, "unit": "mA"}
